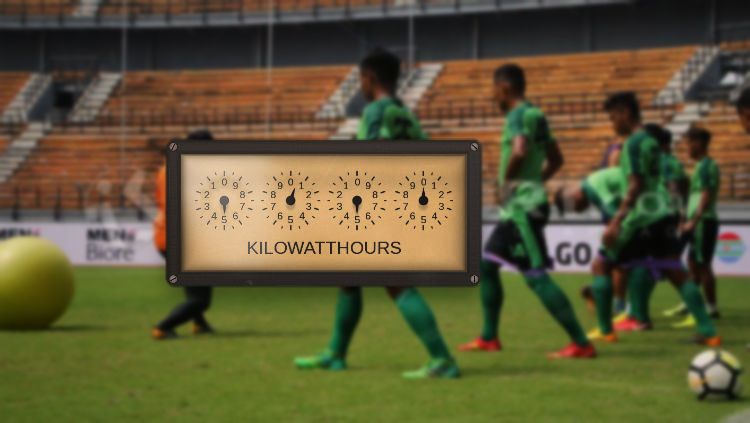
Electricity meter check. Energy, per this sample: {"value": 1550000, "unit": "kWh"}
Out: {"value": 5050, "unit": "kWh"}
